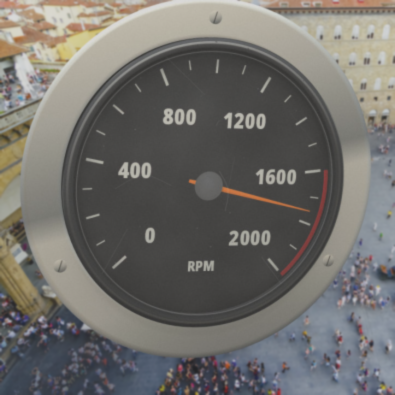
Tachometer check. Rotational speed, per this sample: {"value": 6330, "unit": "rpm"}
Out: {"value": 1750, "unit": "rpm"}
